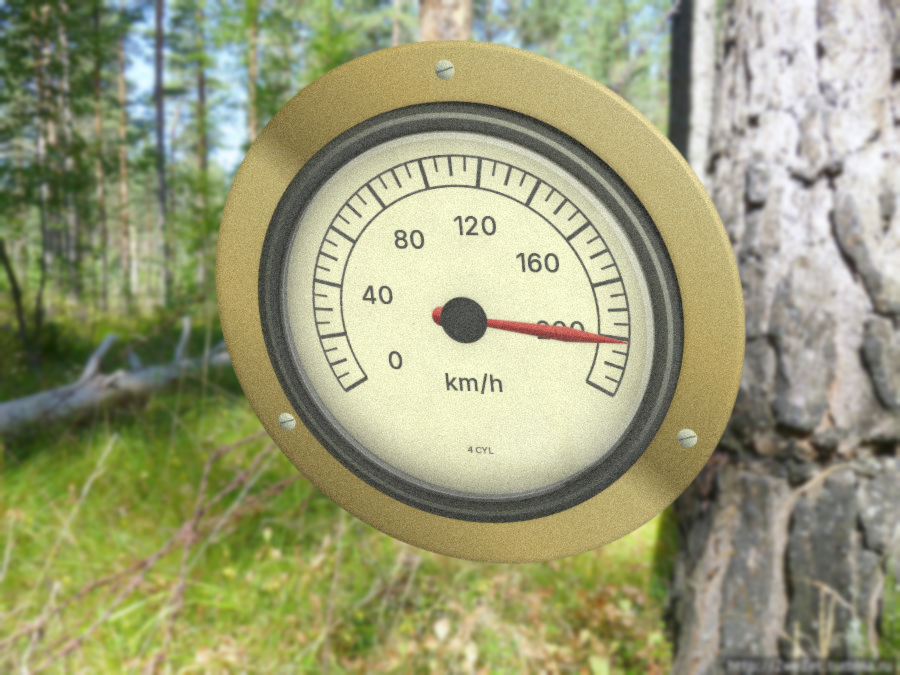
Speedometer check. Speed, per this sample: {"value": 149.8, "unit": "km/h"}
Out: {"value": 200, "unit": "km/h"}
